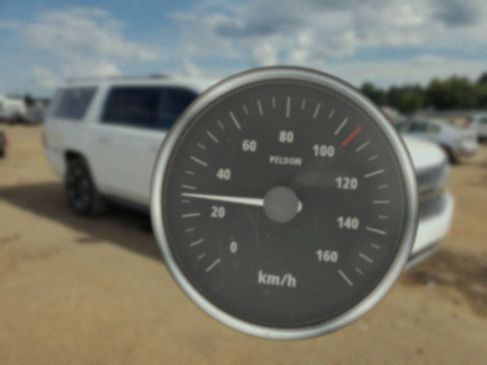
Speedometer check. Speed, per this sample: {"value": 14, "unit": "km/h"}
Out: {"value": 27.5, "unit": "km/h"}
